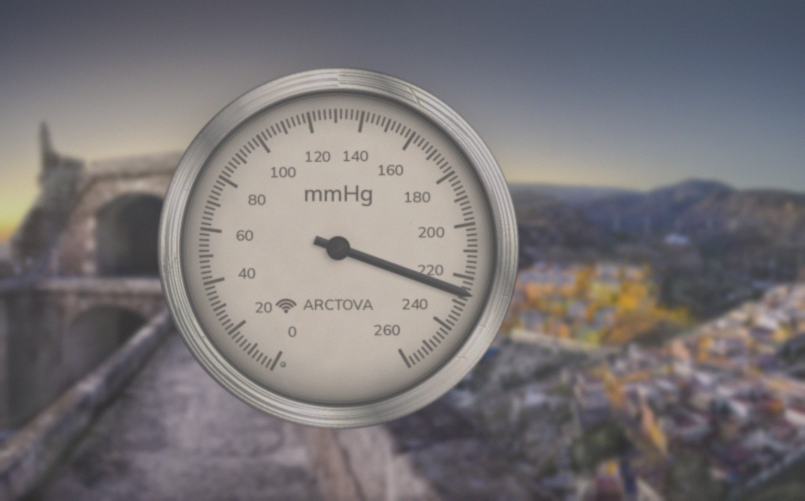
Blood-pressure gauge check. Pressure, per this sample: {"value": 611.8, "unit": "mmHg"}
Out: {"value": 226, "unit": "mmHg"}
